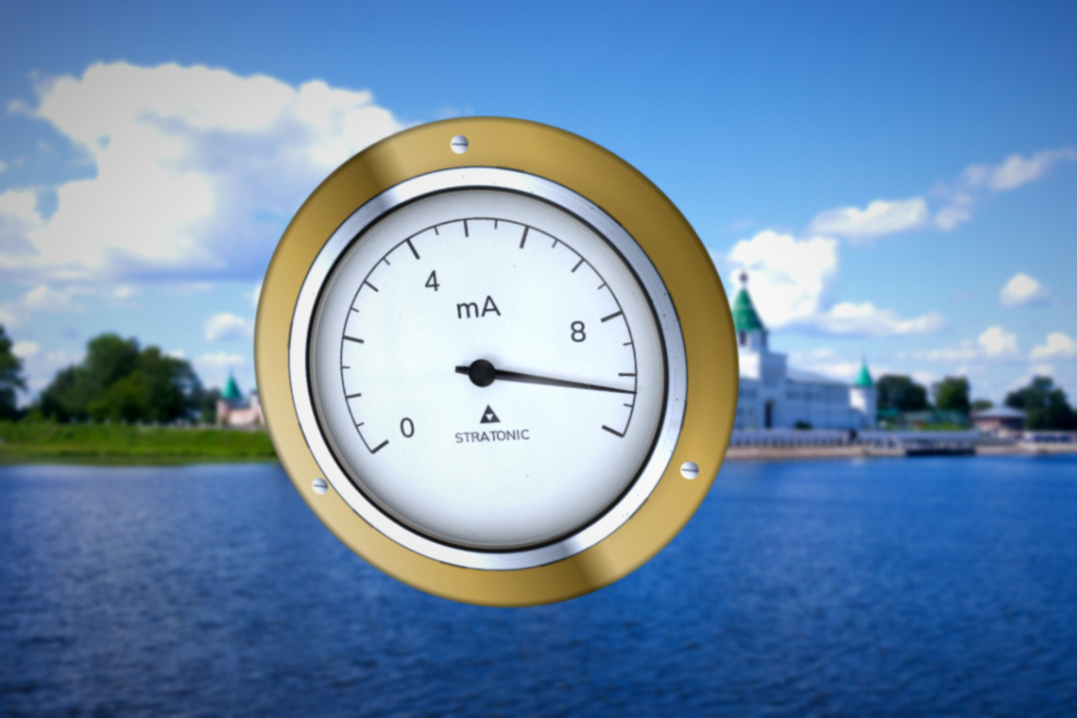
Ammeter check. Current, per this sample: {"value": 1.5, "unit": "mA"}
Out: {"value": 9.25, "unit": "mA"}
